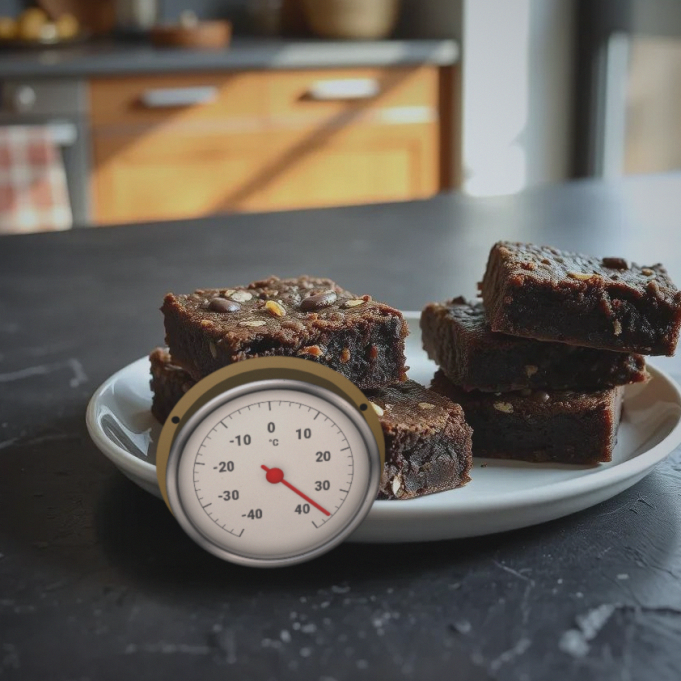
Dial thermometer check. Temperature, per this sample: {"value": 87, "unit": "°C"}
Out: {"value": 36, "unit": "°C"}
